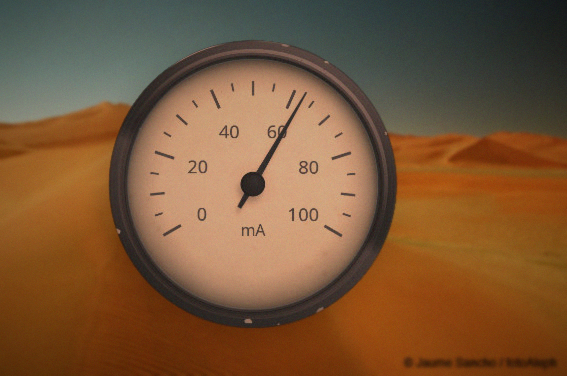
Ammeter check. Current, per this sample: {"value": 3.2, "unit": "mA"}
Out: {"value": 62.5, "unit": "mA"}
